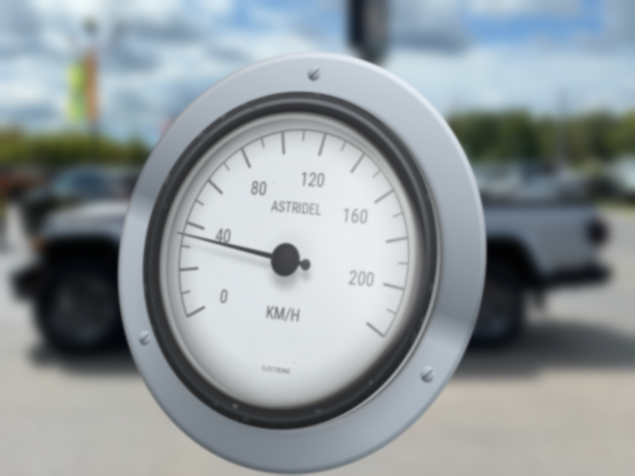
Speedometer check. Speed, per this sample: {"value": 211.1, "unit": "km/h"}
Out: {"value": 35, "unit": "km/h"}
